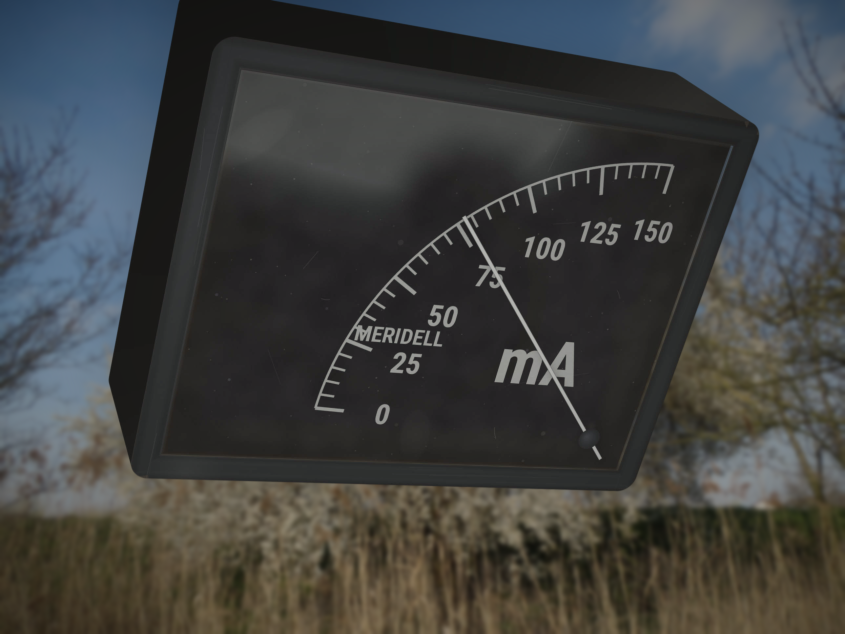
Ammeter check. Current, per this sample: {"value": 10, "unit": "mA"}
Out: {"value": 77.5, "unit": "mA"}
